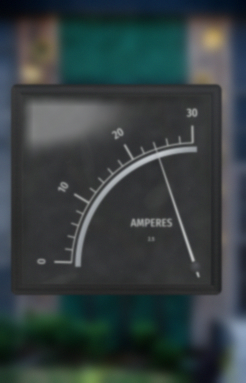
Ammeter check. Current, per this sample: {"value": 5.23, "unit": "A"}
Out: {"value": 24, "unit": "A"}
